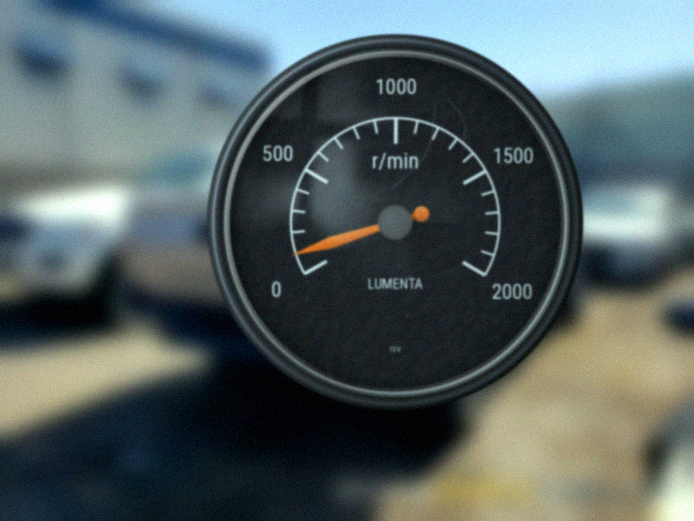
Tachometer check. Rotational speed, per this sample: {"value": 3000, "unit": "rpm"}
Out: {"value": 100, "unit": "rpm"}
